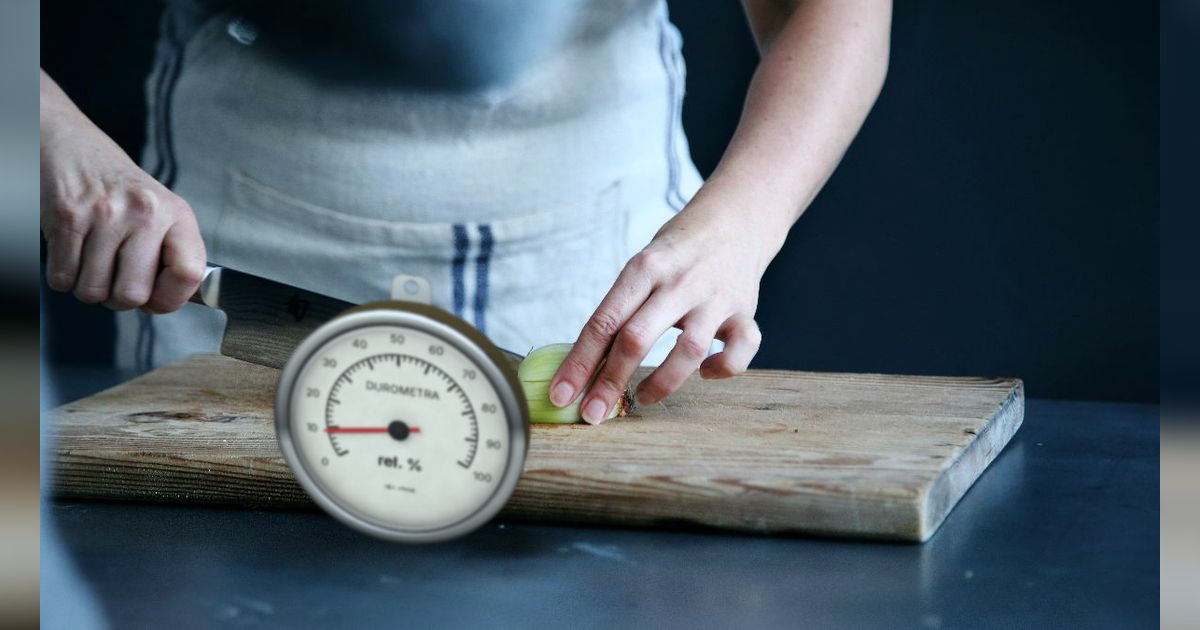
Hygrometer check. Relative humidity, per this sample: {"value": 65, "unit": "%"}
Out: {"value": 10, "unit": "%"}
